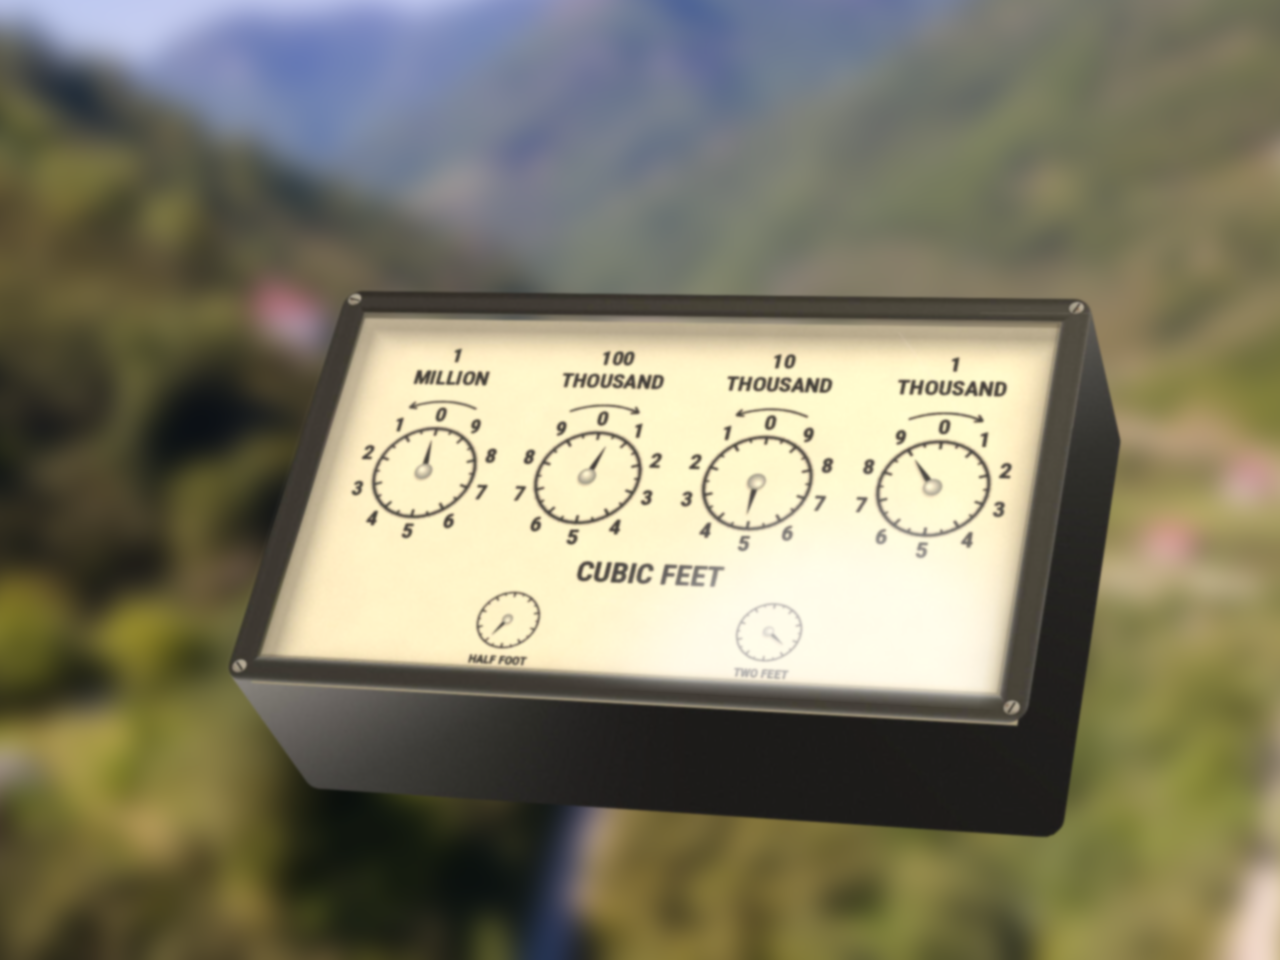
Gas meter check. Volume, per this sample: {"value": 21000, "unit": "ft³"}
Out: {"value": 4900, "unit": "ft³"}
